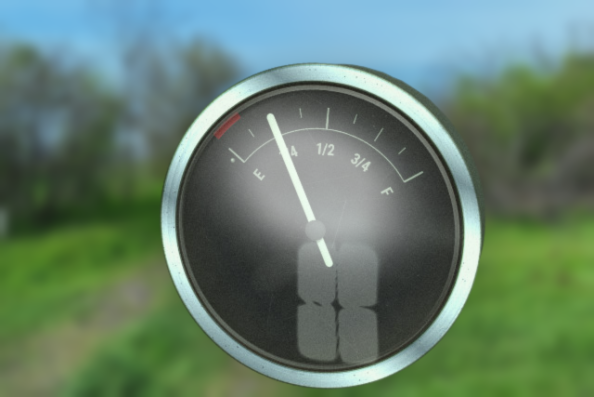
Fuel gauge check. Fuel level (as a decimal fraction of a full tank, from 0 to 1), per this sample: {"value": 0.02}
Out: {"value": 0.25}
